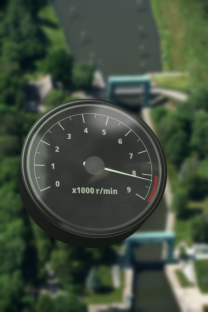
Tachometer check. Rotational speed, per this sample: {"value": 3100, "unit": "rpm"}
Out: {"value": 8250, "unit": "rpm"}
